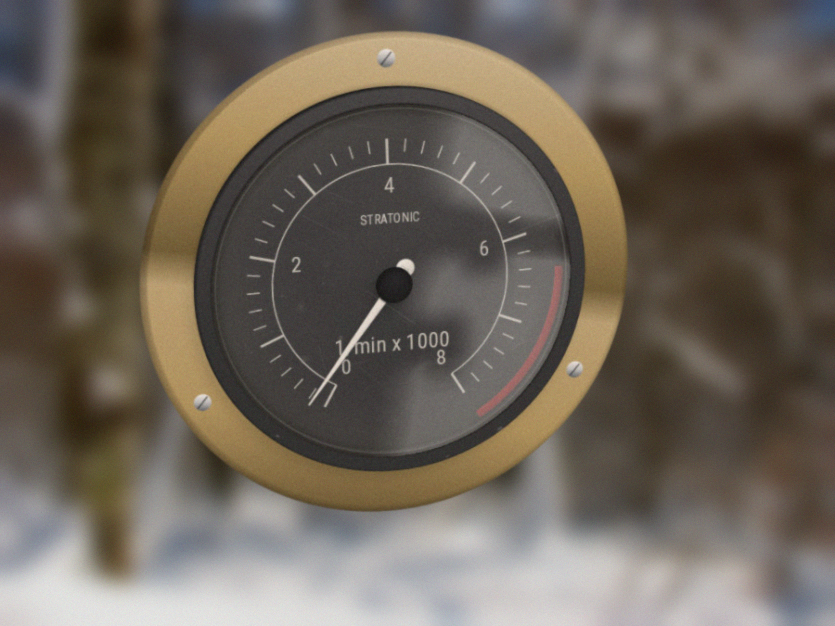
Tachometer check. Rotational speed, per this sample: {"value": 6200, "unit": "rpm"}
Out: {"value": 200, "unit": "rpm"}
